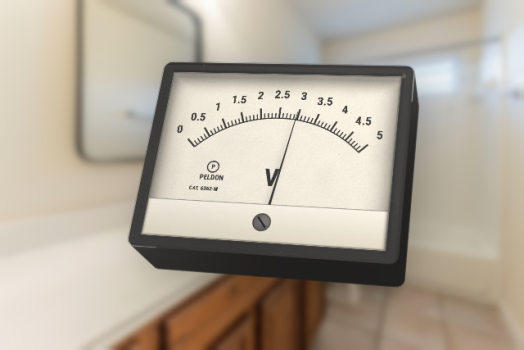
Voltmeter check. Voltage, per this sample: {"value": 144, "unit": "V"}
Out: {"value": 3, "unit": "V"}
